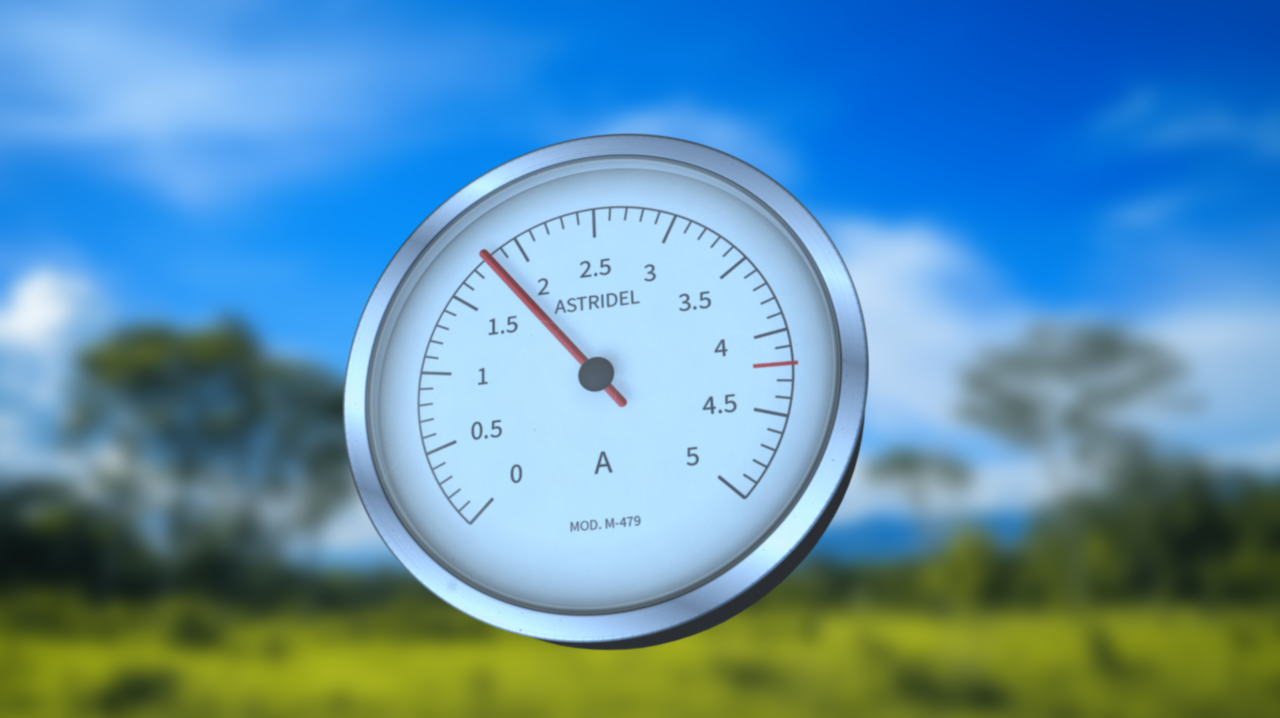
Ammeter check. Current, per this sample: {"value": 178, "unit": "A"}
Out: {"value": 1.8, "unit": "A"}
